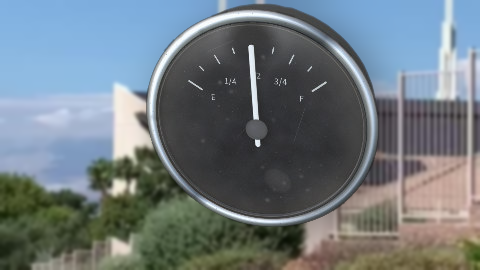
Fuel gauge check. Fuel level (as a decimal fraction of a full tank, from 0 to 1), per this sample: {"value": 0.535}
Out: {"value": 0.5}
